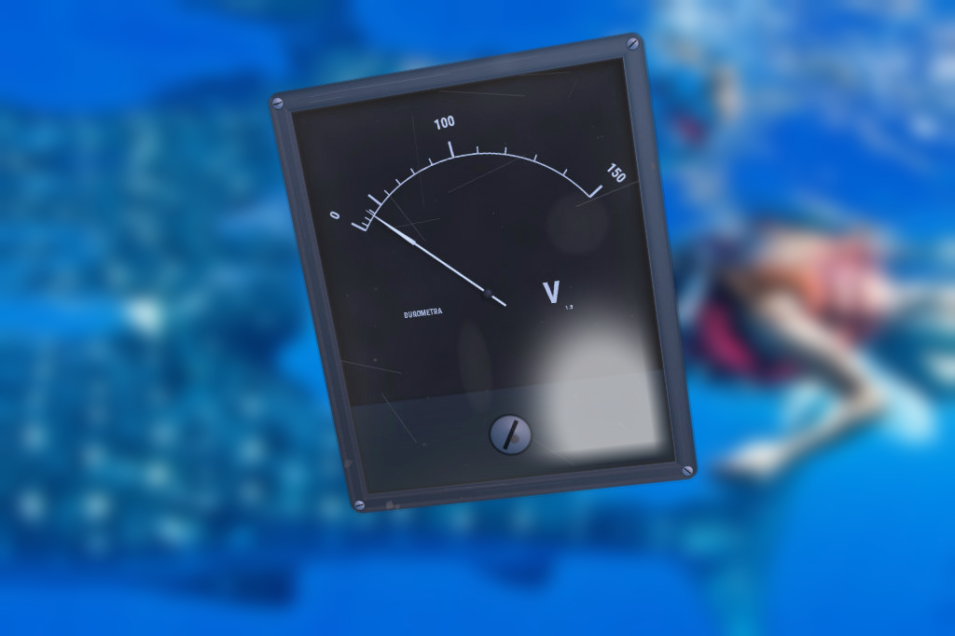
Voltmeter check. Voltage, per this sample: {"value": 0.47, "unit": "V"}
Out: {"value": 40, "unit": "V"}
